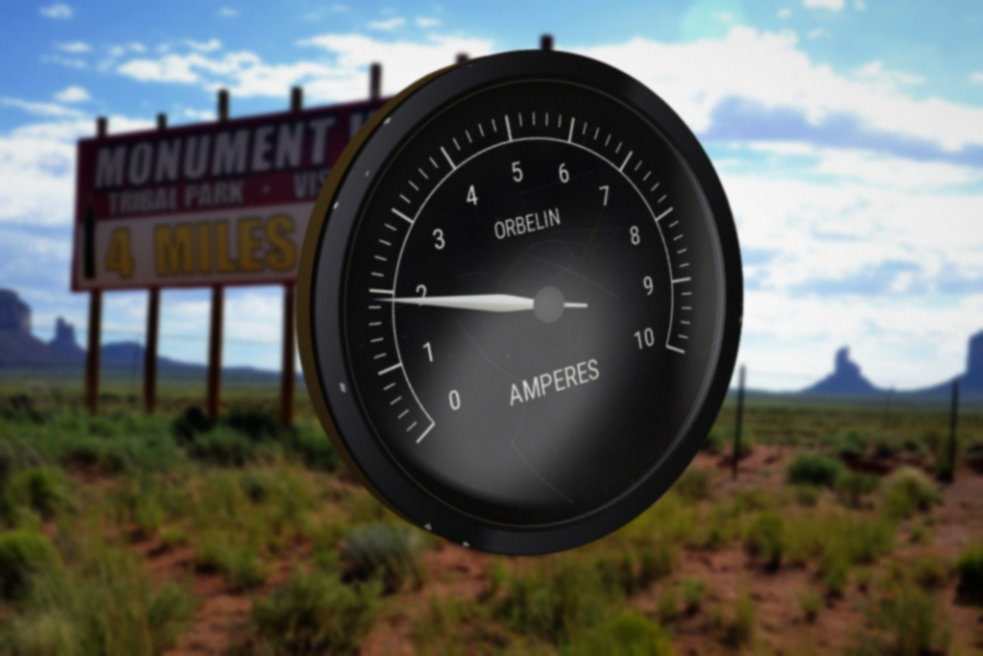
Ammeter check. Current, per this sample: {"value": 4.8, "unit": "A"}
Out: {"value": 1.9, "unit": "A"}
